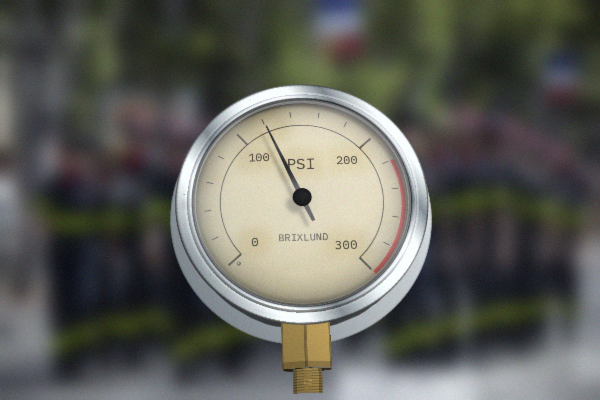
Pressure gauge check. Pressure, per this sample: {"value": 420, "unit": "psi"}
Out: {"value": 120, "unit": "psi"}
